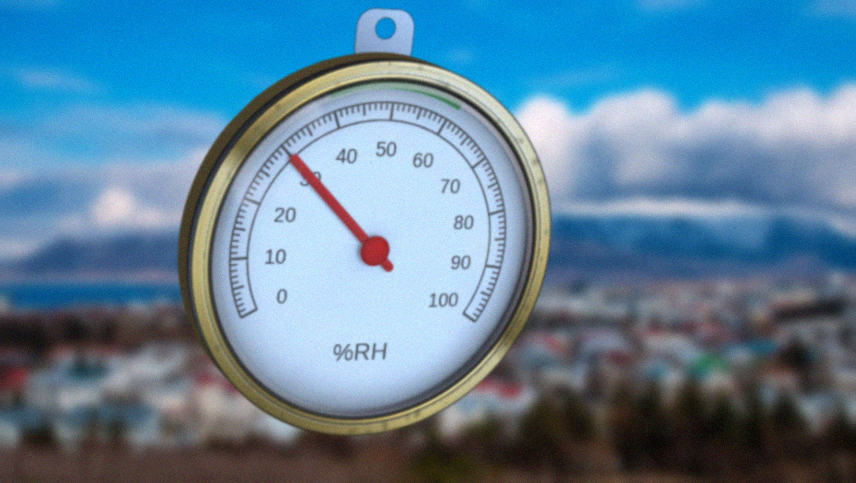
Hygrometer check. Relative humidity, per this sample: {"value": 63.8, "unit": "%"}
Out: {"value": 30, "unit": "%"}
